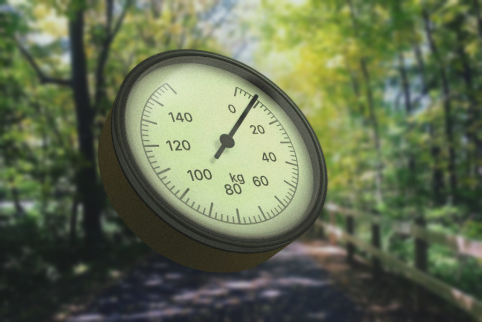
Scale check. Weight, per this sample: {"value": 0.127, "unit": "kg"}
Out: {"value": 8, "unit": "kg"}
